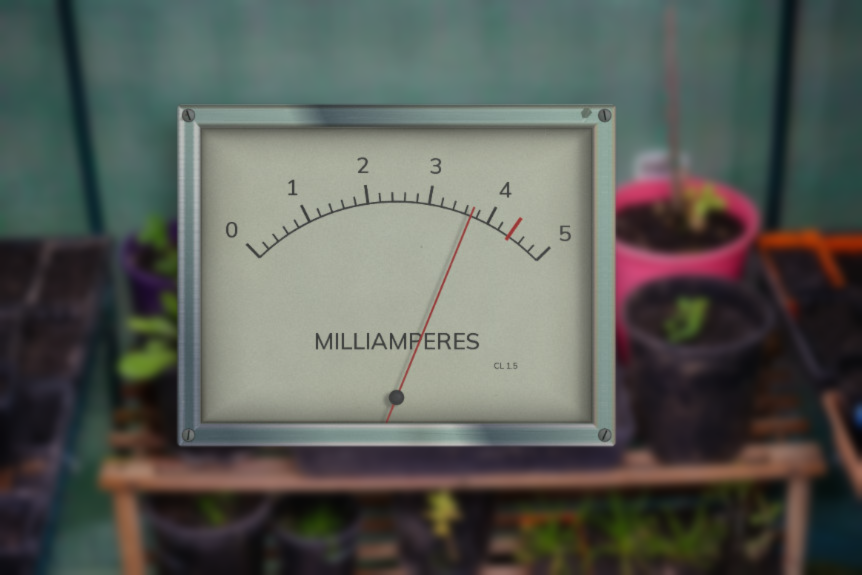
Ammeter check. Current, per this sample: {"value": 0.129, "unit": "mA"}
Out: {"value": 3.7, "unit": "mA"}
